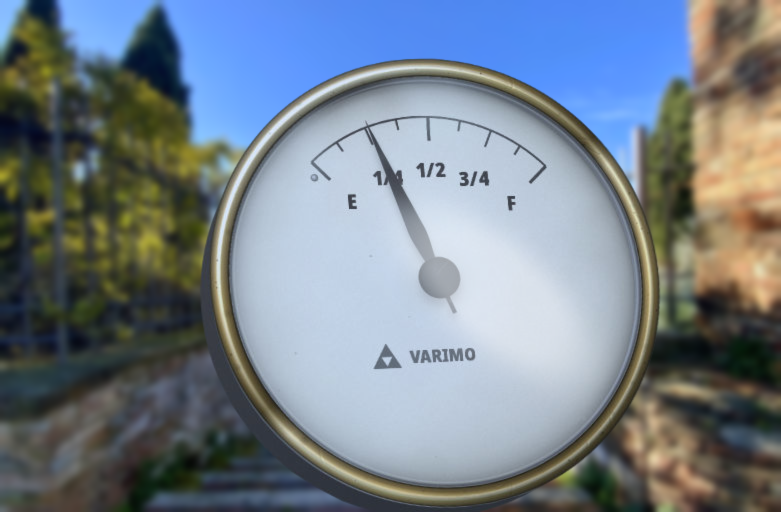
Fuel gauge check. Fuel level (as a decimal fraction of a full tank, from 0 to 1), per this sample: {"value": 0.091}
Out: {"value": 0.25}
